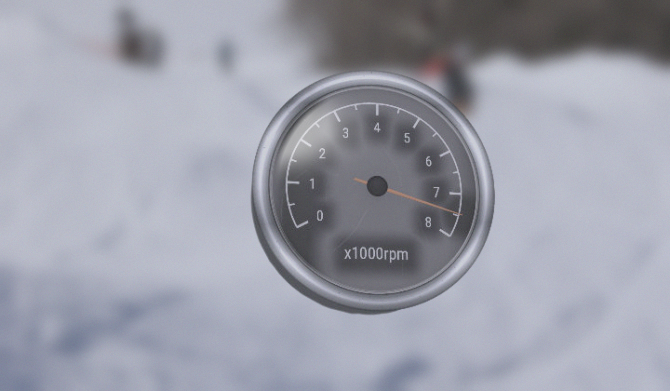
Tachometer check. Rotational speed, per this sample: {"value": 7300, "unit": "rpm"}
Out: {"value": 7500, "unit": "rpm"}
